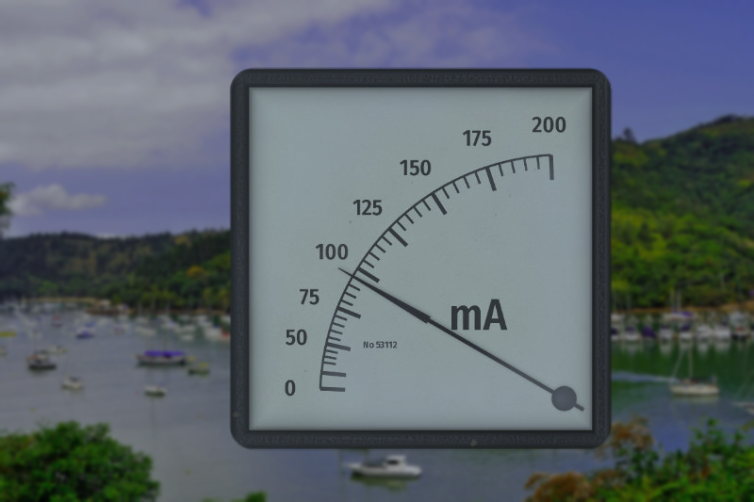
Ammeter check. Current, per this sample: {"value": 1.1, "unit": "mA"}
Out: {"value": 95, "unit": "mA"}
